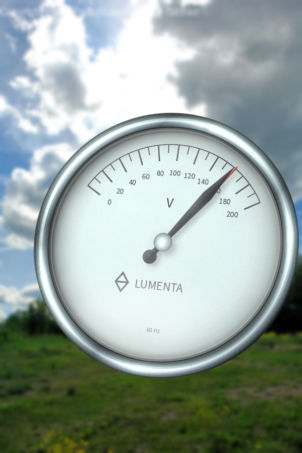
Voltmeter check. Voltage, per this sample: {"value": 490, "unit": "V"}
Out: {"value": 160, "unit": "V"}
